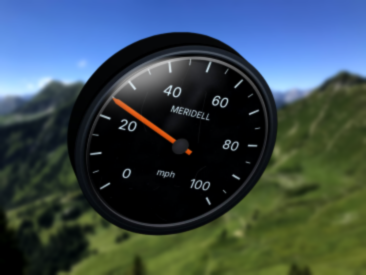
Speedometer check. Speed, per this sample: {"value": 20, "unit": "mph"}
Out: {"value": 25, "unit": "mph"}
